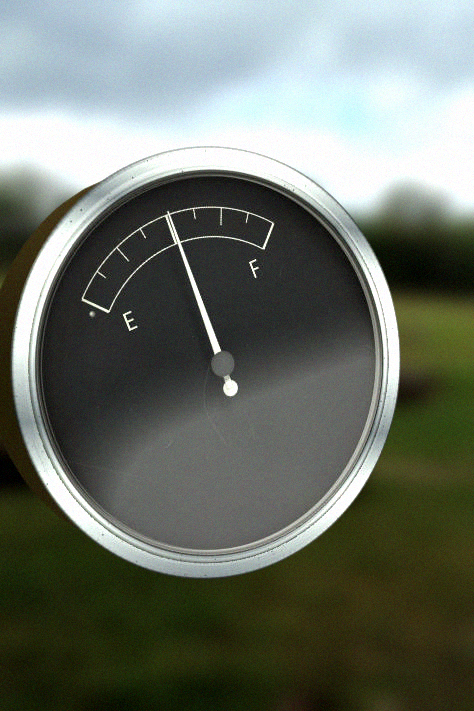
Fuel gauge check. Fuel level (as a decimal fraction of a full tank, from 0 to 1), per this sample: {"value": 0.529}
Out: {"value": 0.5}
